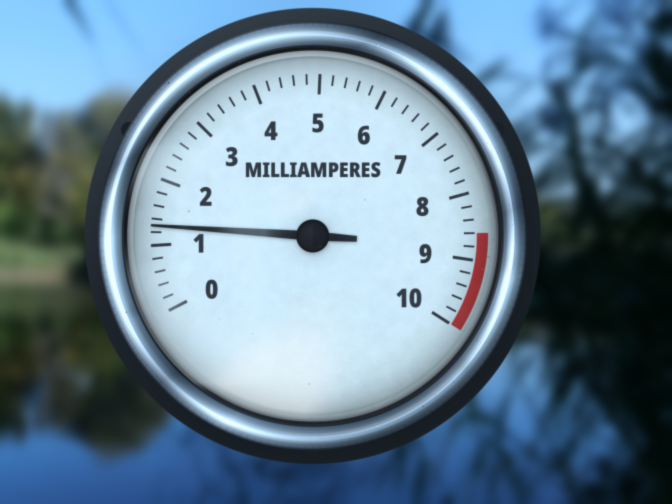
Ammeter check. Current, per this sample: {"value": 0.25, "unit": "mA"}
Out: {"value": 1.3, "unit": "mA"}
